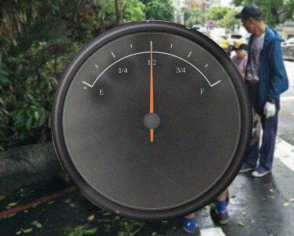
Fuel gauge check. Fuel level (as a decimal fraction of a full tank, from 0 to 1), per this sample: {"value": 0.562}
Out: {"value": 0.5}
